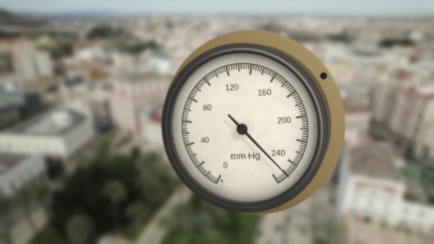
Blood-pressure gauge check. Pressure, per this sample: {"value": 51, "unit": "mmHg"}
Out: {"value": 250, "unit": "mmHg"}
